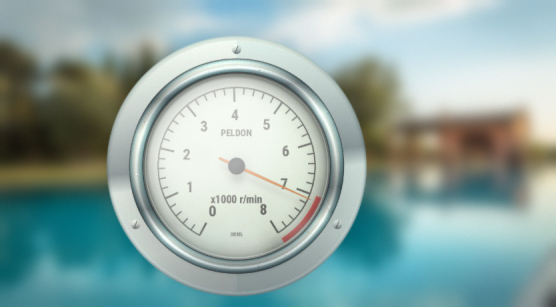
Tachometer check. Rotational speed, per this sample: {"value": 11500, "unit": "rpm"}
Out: {"value": 7100, "unit": "rpm"}
